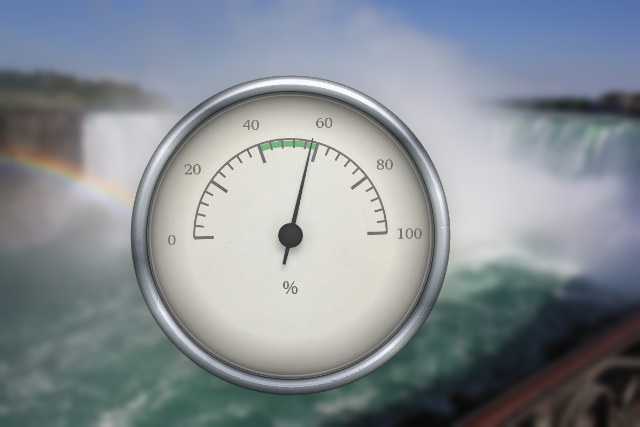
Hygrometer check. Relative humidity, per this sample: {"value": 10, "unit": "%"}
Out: {"value": 58, "unit": "%"}
